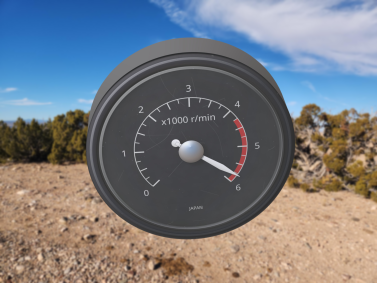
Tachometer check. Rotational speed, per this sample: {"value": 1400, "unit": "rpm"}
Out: {"value": 5750, "unit": "rpm"}
